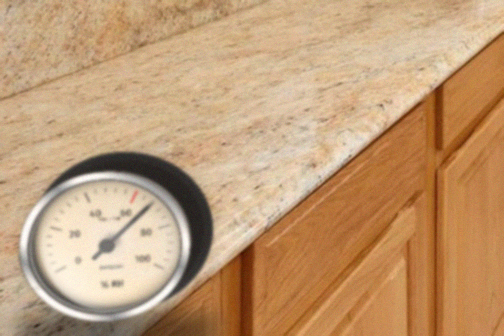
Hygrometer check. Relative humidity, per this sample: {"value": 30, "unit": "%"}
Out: {"value": 68, "unit": "%"}
